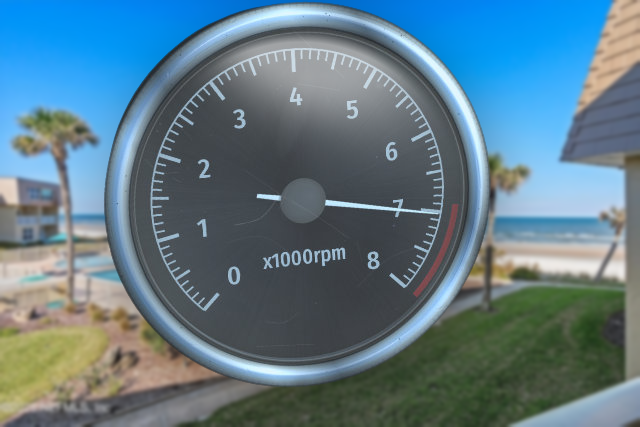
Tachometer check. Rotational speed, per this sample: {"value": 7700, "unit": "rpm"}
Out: {"value": 7000, "unit": "rpm"}
